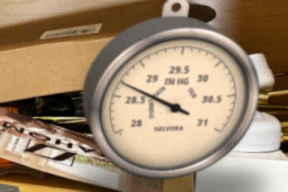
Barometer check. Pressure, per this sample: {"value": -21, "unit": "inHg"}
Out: {"value": 28.7, "unit": "inHg"}
